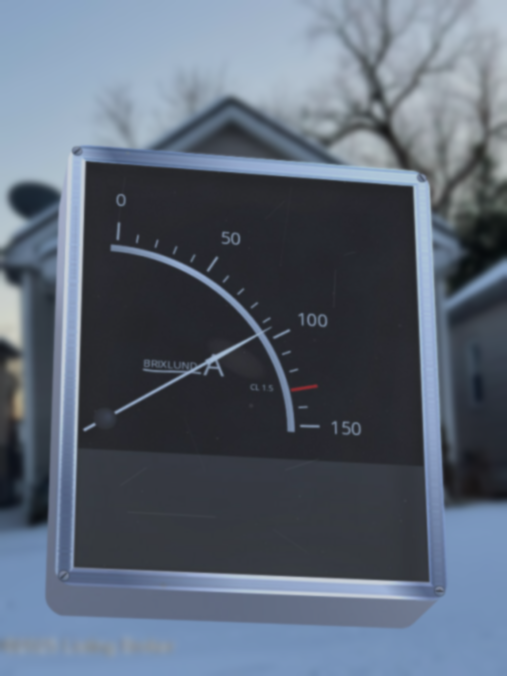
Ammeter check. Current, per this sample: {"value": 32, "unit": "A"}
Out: {"value": 95, "unit": "A"}
